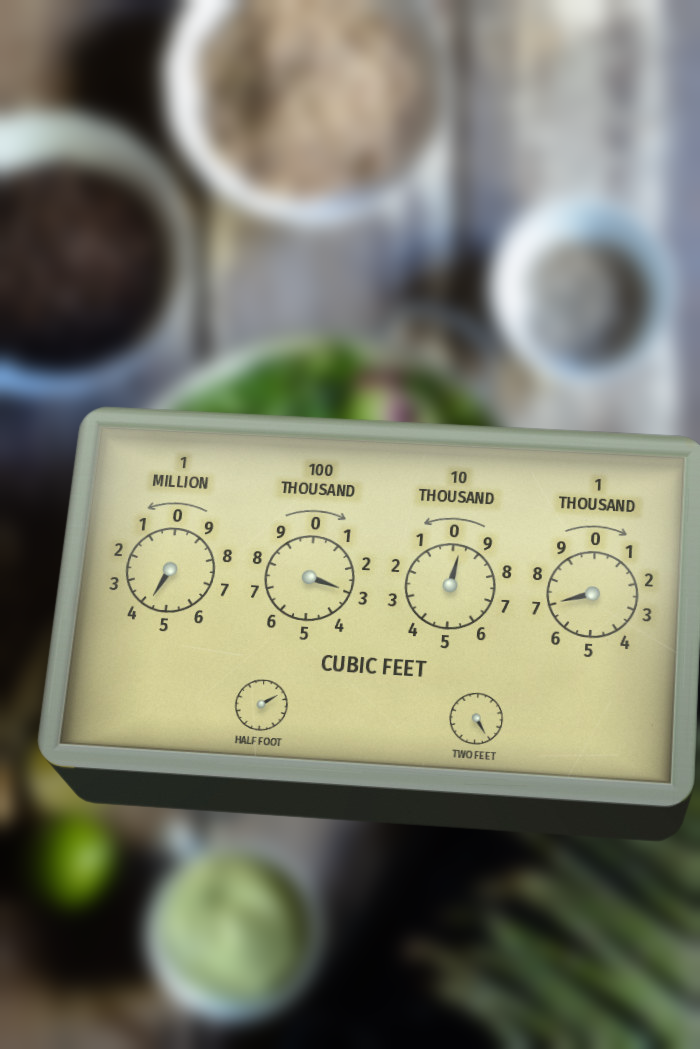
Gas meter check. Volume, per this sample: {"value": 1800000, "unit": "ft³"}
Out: {"value": 429700, "unit": "ft³"}
